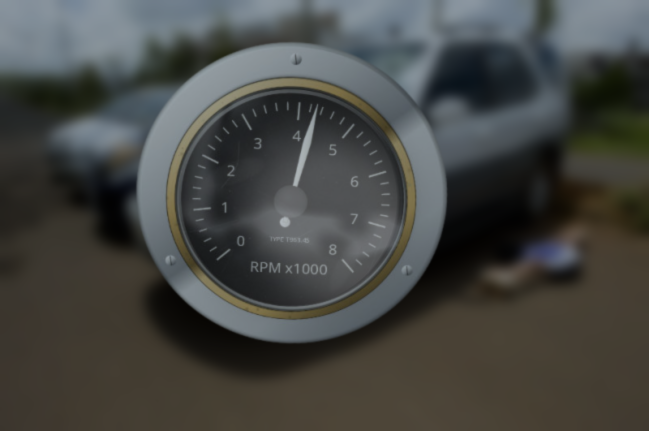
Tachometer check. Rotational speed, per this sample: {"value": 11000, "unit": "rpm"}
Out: {"value": 4300, "unit": "rpm"}
